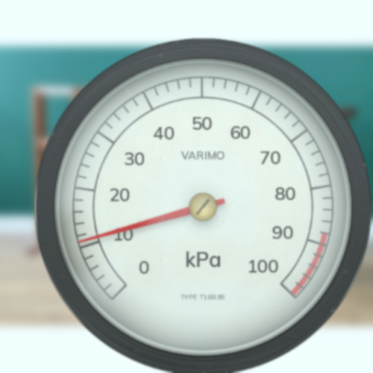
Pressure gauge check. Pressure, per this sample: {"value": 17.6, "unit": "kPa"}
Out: {"value": 11, "unit": "kPa"}
